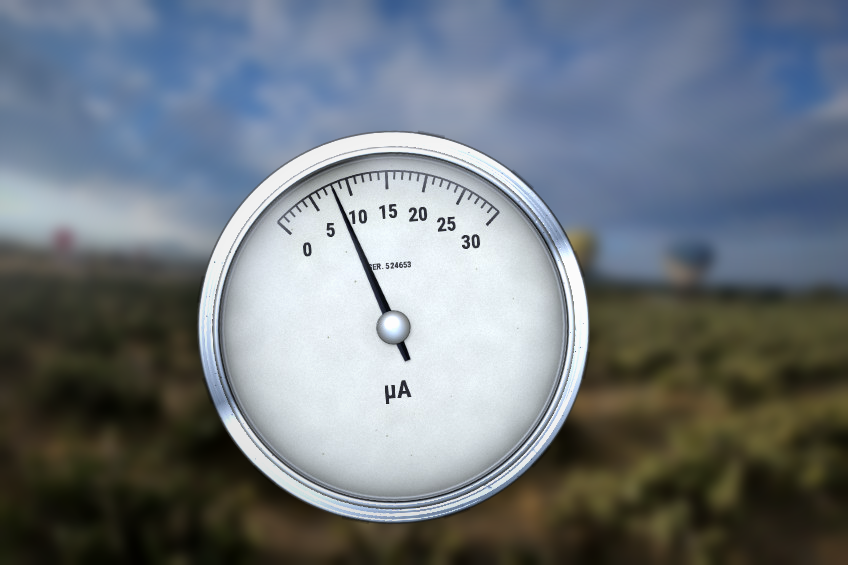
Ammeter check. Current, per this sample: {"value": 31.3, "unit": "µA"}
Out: {"value": 8, "unit": "µA"}
